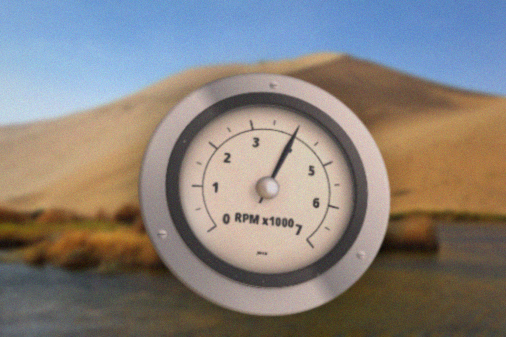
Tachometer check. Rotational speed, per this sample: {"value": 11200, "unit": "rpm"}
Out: {"value": 4000, "unit": "rpm"}
